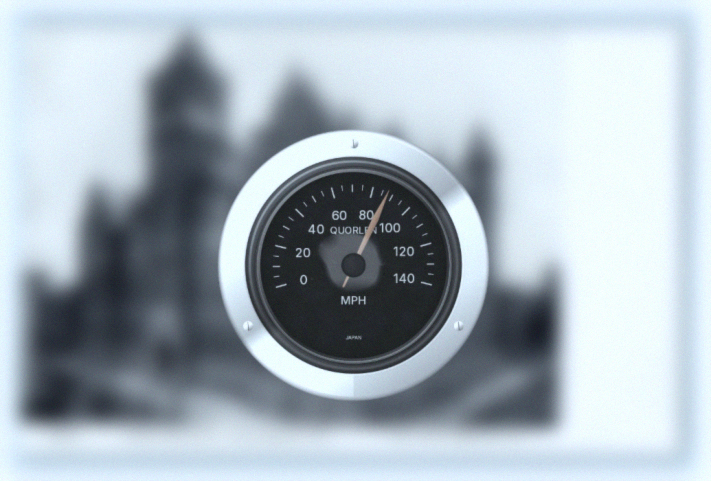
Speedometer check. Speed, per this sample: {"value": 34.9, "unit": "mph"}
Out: {"value": 87.5, "unit": "mph"}
